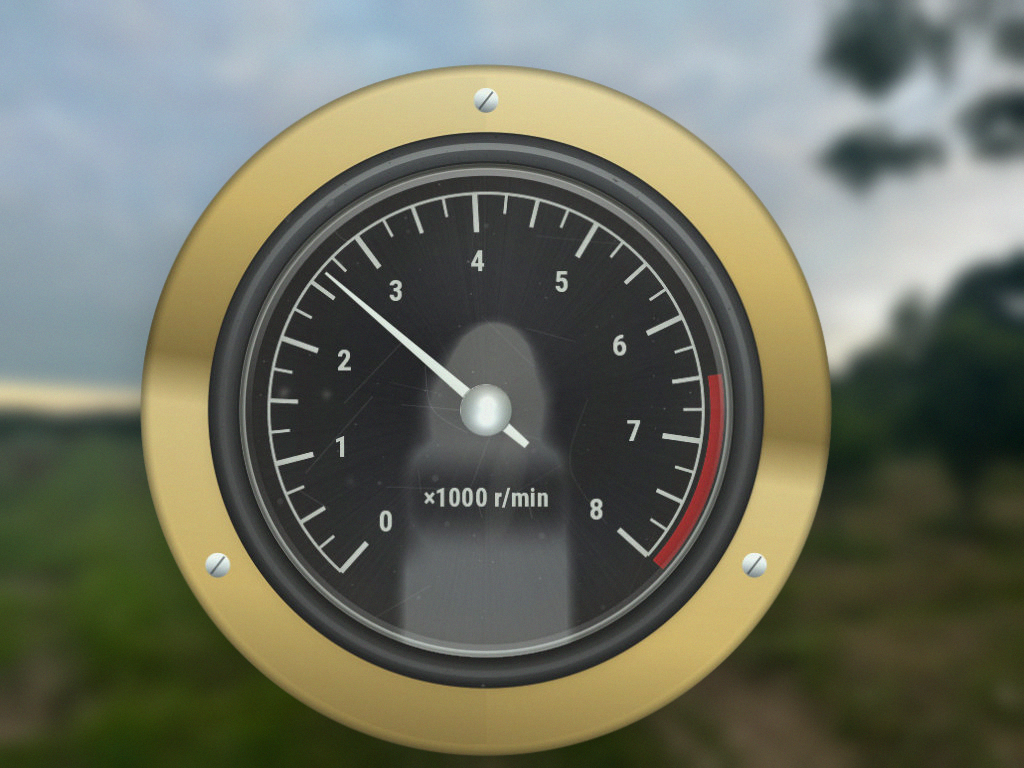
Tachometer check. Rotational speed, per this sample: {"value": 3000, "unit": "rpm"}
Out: {"value": 2625, "unit": "rpm"}
